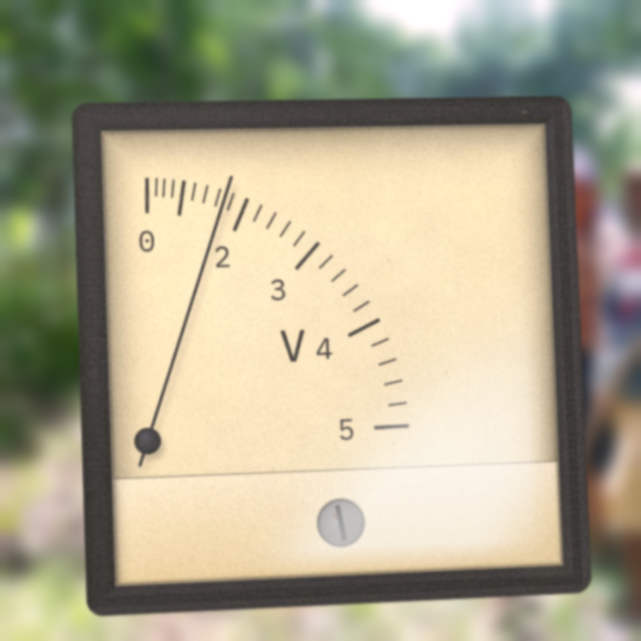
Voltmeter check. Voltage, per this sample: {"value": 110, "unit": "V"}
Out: {"value": 1.7, "unit": "V"}
